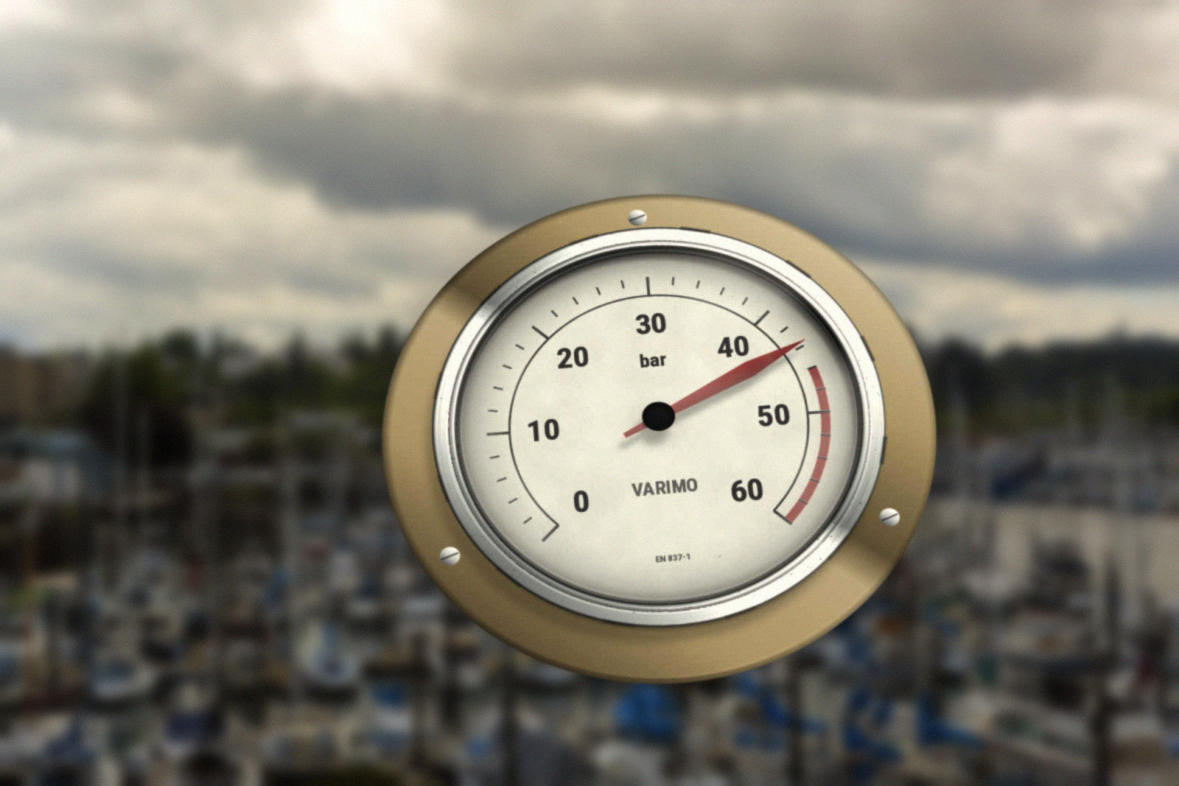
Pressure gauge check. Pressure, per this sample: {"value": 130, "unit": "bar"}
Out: {"value": 44, "unit": "bar"}
